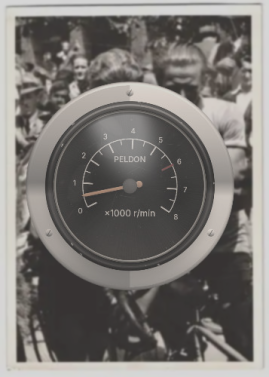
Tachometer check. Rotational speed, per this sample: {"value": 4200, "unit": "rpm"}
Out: {"value": 500, "unit": "rpm"}
